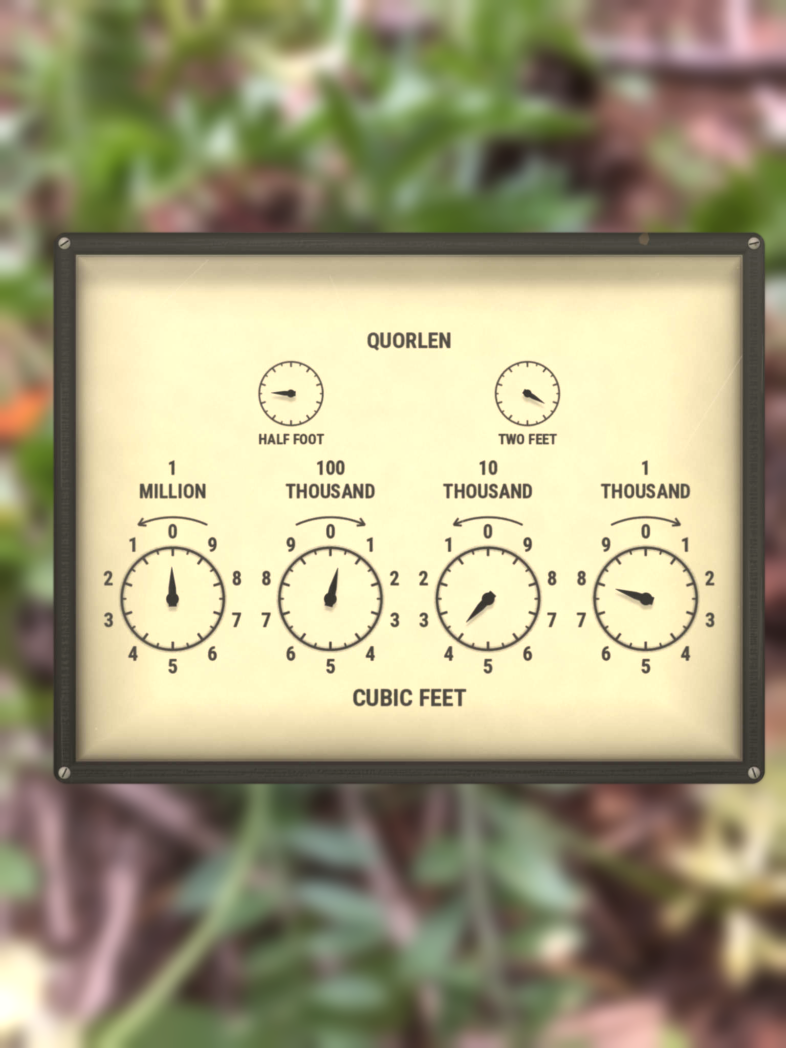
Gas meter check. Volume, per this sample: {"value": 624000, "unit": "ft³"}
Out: {"value": 3800, "unit": "ft³"}
